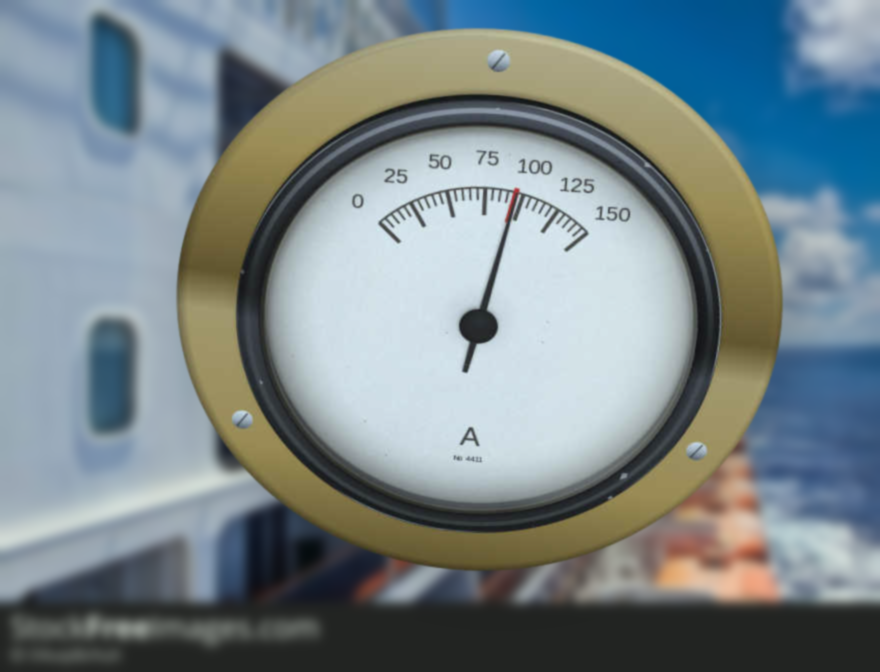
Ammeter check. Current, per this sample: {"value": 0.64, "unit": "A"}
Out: {"value": 95, "unit": "A"}
